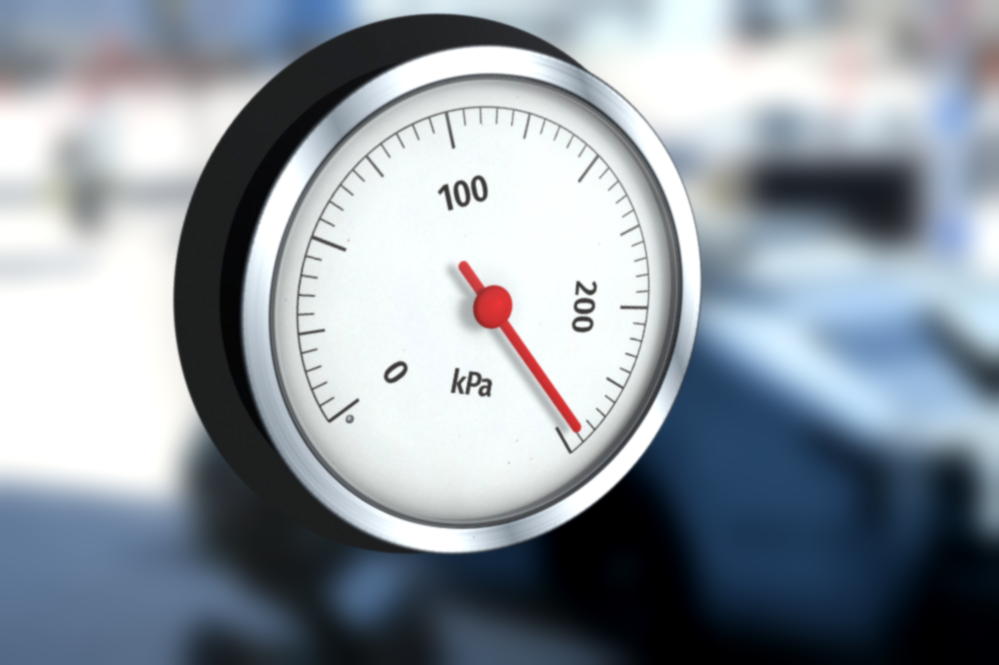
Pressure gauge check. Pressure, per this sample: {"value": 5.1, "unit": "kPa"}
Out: {"value": 245, "unit": "kPa"}
